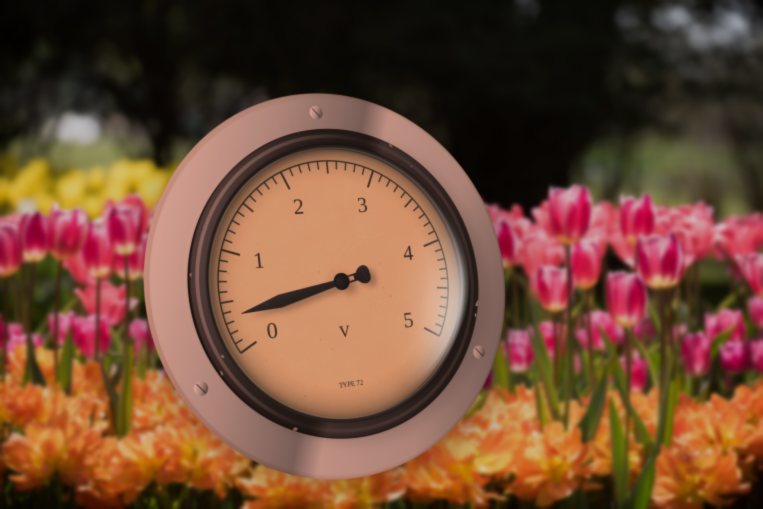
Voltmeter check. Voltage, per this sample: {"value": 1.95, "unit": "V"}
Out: {"value": 0.35, "unit": "V"}
